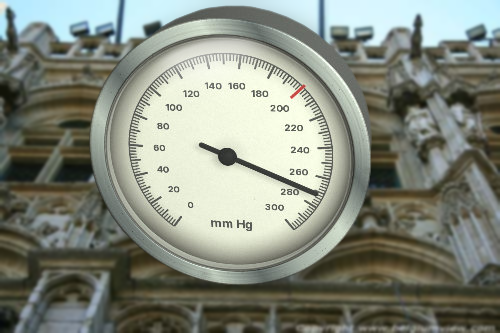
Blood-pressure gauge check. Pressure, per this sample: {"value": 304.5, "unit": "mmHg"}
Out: {"value": 270, "unit": "mmHg"}
